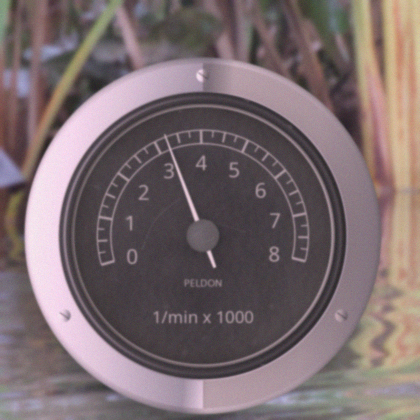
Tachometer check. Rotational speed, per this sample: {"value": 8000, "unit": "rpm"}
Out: {"value": 3250, "unit": "rpm"}
